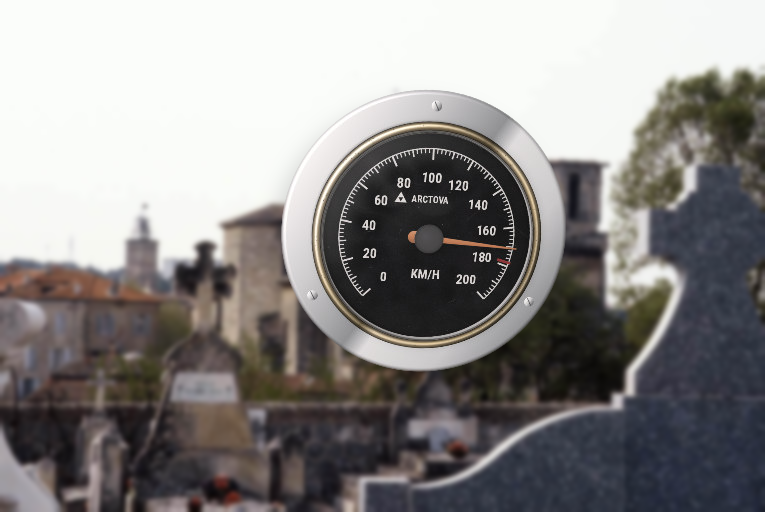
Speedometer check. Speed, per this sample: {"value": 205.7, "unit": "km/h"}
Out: {"value": 170, "unit": "km/h"}
